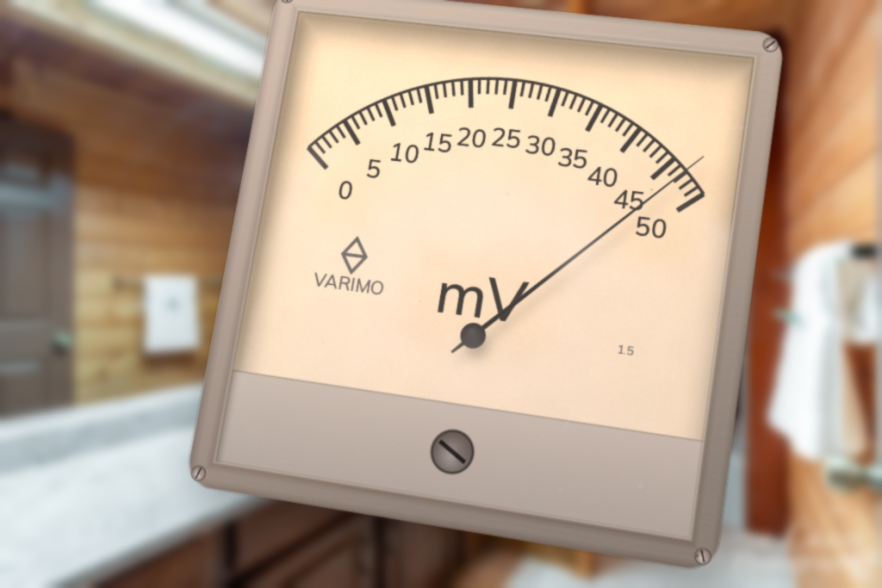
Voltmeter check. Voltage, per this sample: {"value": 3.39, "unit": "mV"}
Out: {"value": 47, "unit": "mV"}
